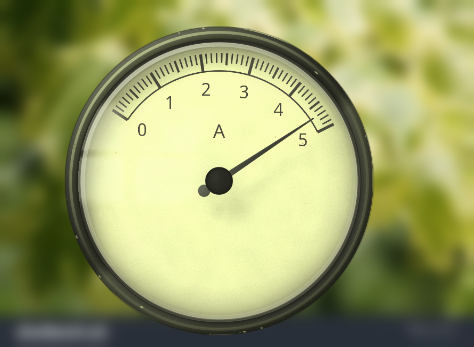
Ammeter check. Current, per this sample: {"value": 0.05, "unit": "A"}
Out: {"value": 4.7, "unit": "A"}
